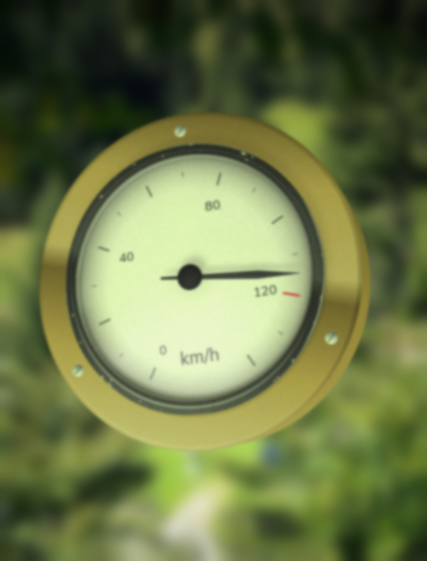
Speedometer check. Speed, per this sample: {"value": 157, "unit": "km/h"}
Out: {"value": 115, "unit": "km/h"}
